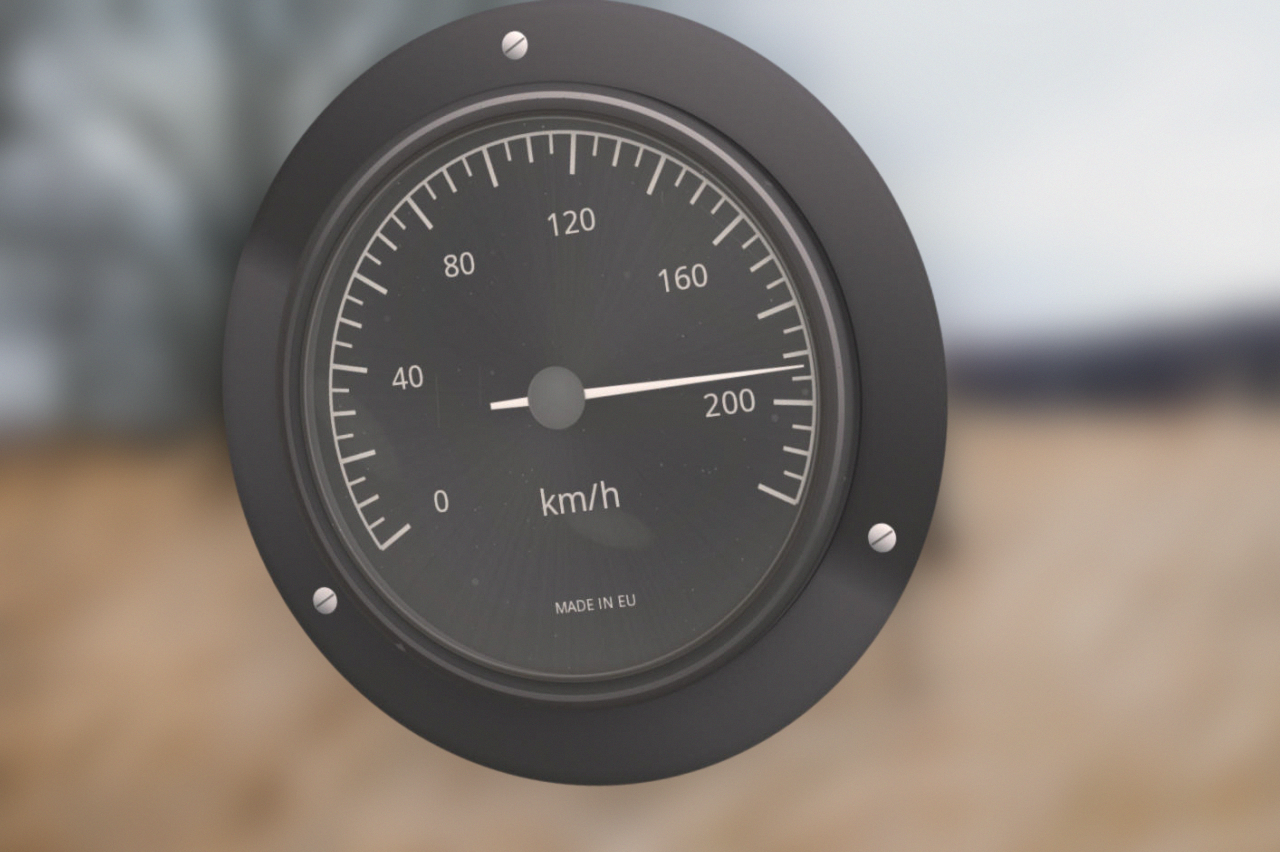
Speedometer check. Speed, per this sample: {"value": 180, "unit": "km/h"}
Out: {"value": 192.5, "unit": "km/h"}
